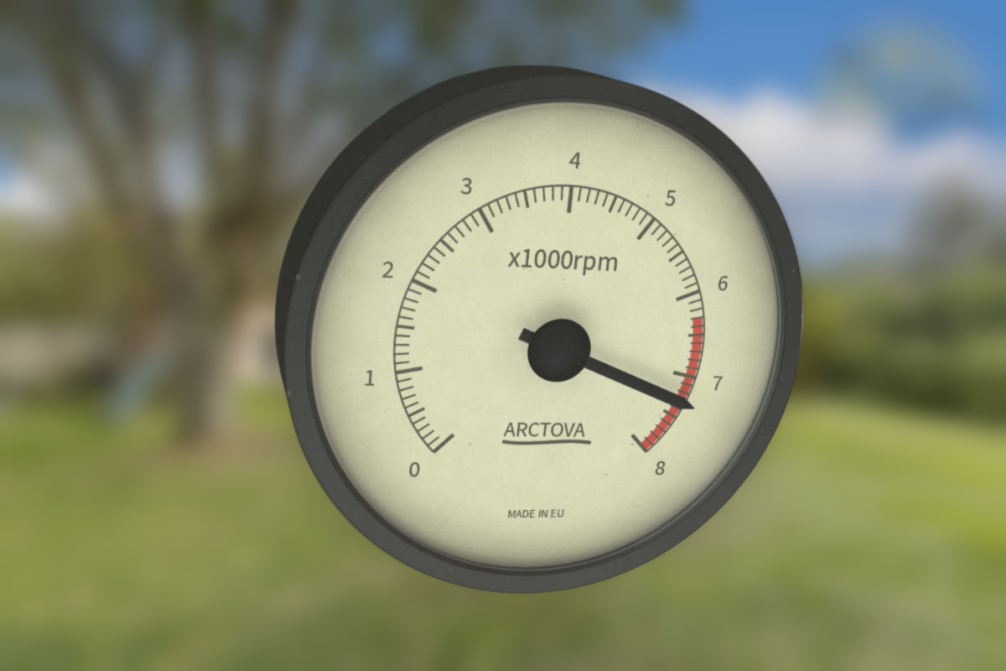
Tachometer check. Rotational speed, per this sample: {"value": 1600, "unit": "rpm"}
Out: {"value": 7300, "unit": "rpm"}
